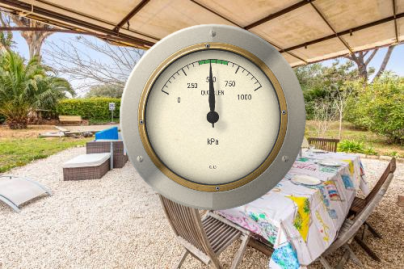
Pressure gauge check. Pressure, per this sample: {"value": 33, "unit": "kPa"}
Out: {"value": 500, "unit": "kPa"}
